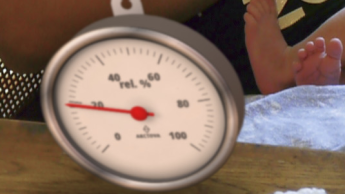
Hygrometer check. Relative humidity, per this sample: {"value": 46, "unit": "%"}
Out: {"value": 20, "unit": "%"}
